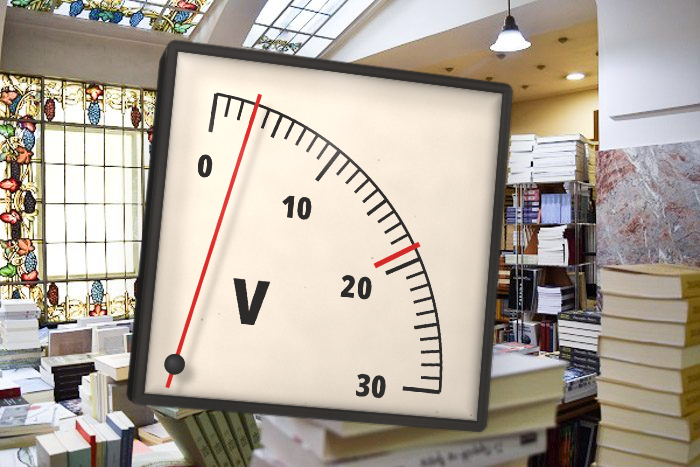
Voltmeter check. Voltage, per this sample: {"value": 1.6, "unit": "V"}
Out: {"value": 3, "unit": "V"}
